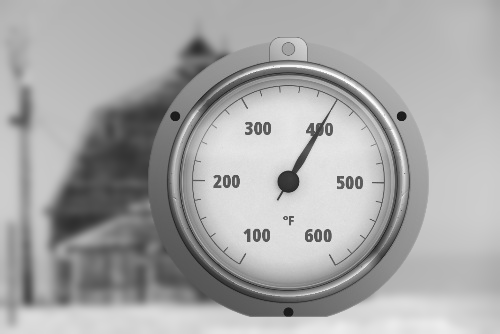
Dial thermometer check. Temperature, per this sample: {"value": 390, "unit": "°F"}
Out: {"value": 400, "unit": "°F"}
